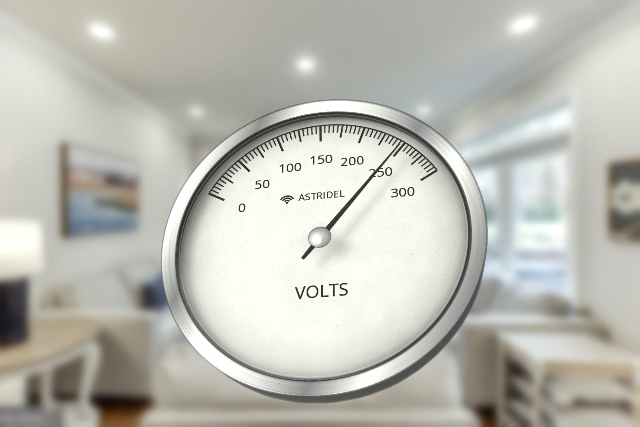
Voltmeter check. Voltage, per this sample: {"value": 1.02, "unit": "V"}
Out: {"value": 250, "unit": "V"}
